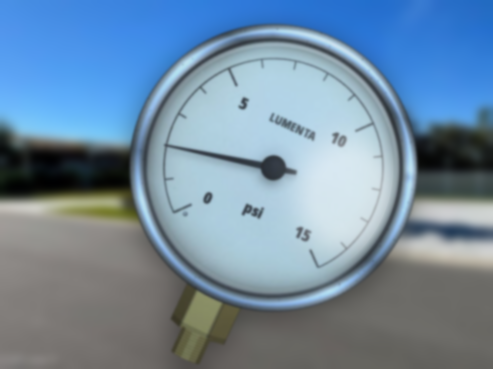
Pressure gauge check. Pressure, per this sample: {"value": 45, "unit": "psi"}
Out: {"value": 2, "unit": "psi"}
